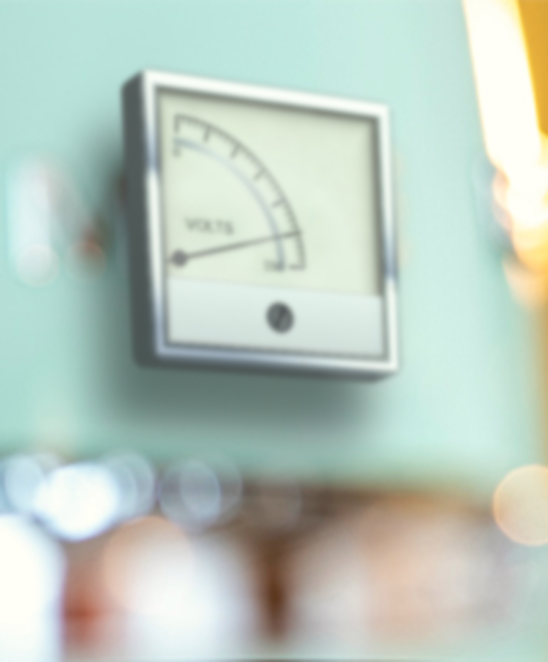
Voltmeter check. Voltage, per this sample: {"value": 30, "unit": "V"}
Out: {"value": 125, "unit": "V"}
